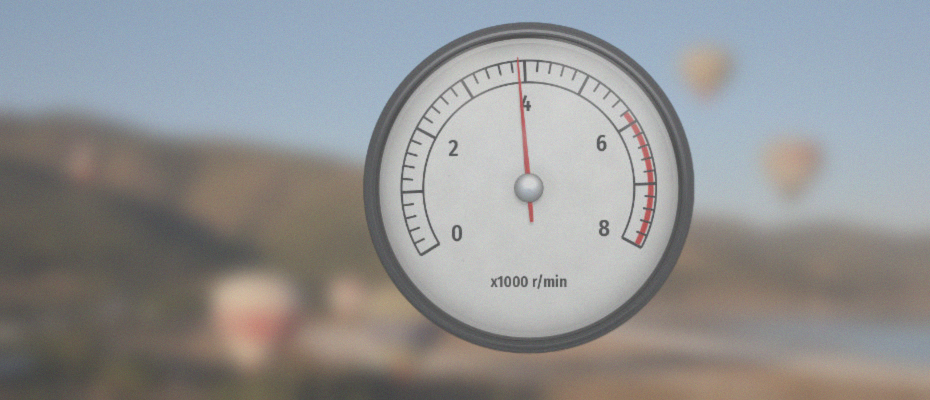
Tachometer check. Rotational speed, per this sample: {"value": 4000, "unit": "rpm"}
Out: {"value": 3900, "unit": "rpm"}
